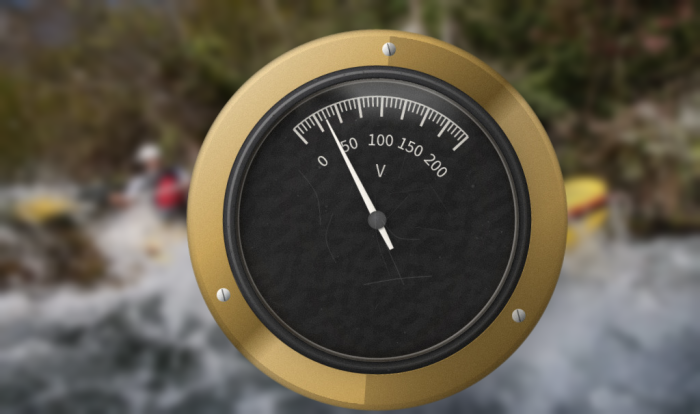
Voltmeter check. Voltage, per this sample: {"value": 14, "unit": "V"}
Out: {"value": 35, "unit": "V"}
